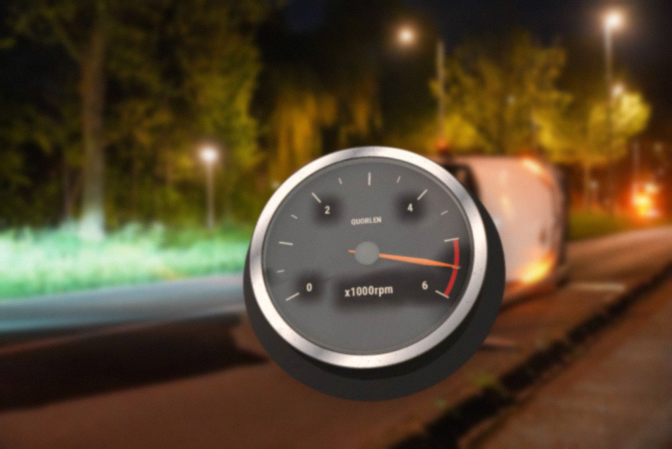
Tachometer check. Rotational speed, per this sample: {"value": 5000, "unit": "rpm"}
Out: {"value": 5500, "unit": "rpm"}
